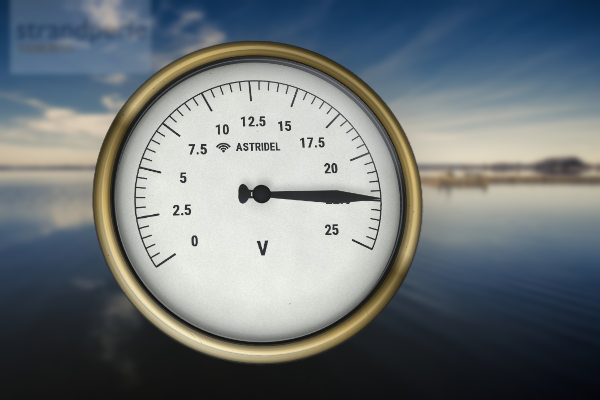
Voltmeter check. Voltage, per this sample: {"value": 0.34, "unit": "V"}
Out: {"value": 22.5, "unit": "V"}
